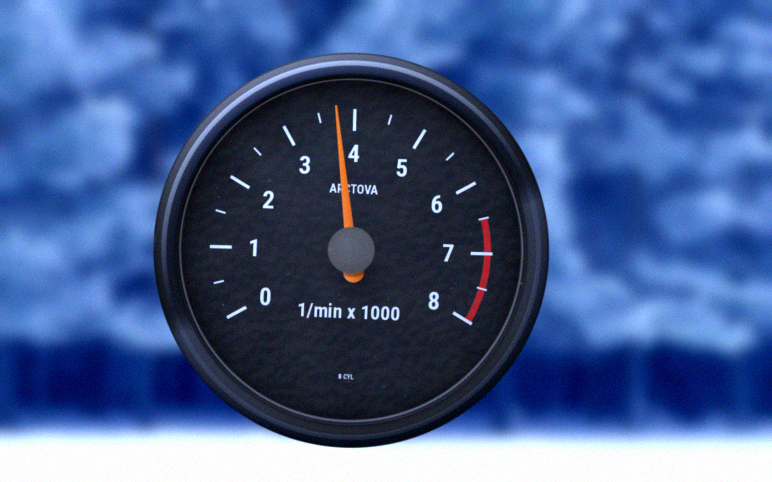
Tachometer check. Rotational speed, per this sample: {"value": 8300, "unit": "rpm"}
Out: {"value": 3750, "unit": "rpm"}
